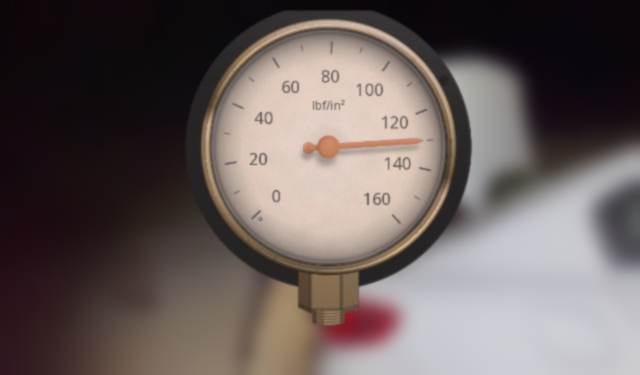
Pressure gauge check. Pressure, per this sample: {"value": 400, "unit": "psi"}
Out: {"value": 130, "unit": "psi"}
